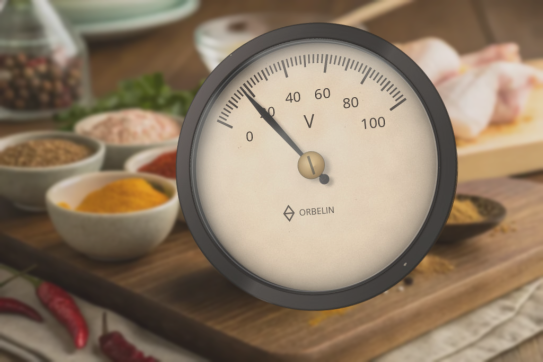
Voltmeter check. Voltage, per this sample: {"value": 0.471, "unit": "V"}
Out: {"value": 18, "unit": "V"}
